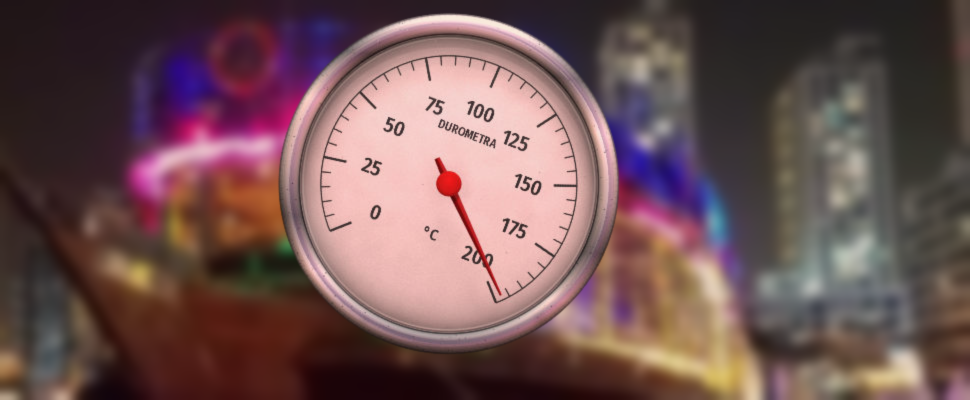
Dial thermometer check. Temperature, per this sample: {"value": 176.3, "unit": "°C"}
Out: {"value": 197.5, "unit": "°C"}
